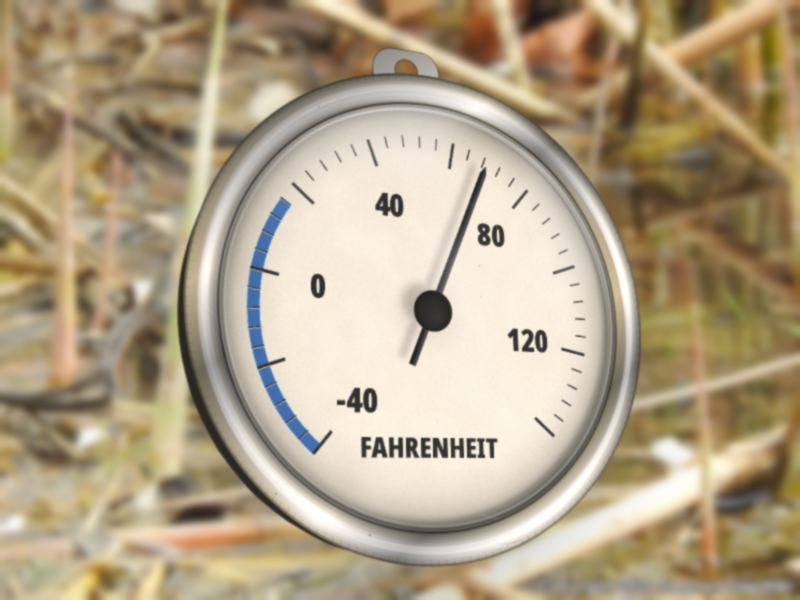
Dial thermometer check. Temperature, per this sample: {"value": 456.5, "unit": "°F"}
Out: {"value": 68, "unit": "°F"}
